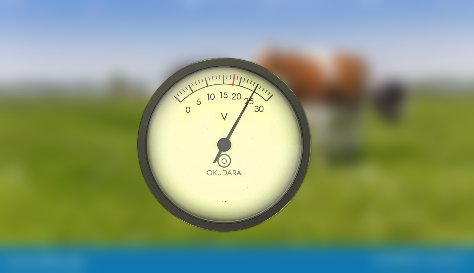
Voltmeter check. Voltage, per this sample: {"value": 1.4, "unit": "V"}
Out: {"value": 25, "unit": "V"}
